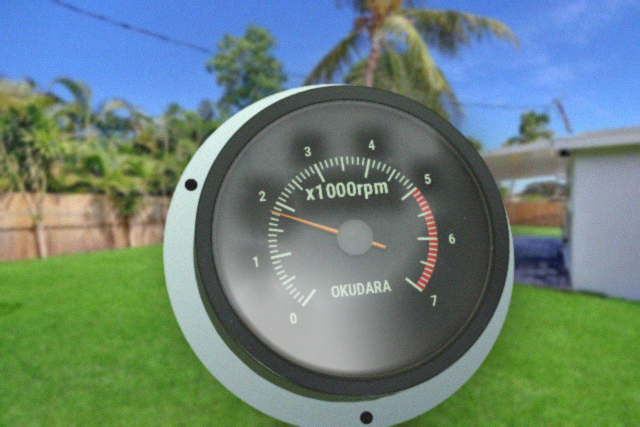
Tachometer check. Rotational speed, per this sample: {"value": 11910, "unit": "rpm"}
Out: {"value": 1800, "unit": "rpm"}
